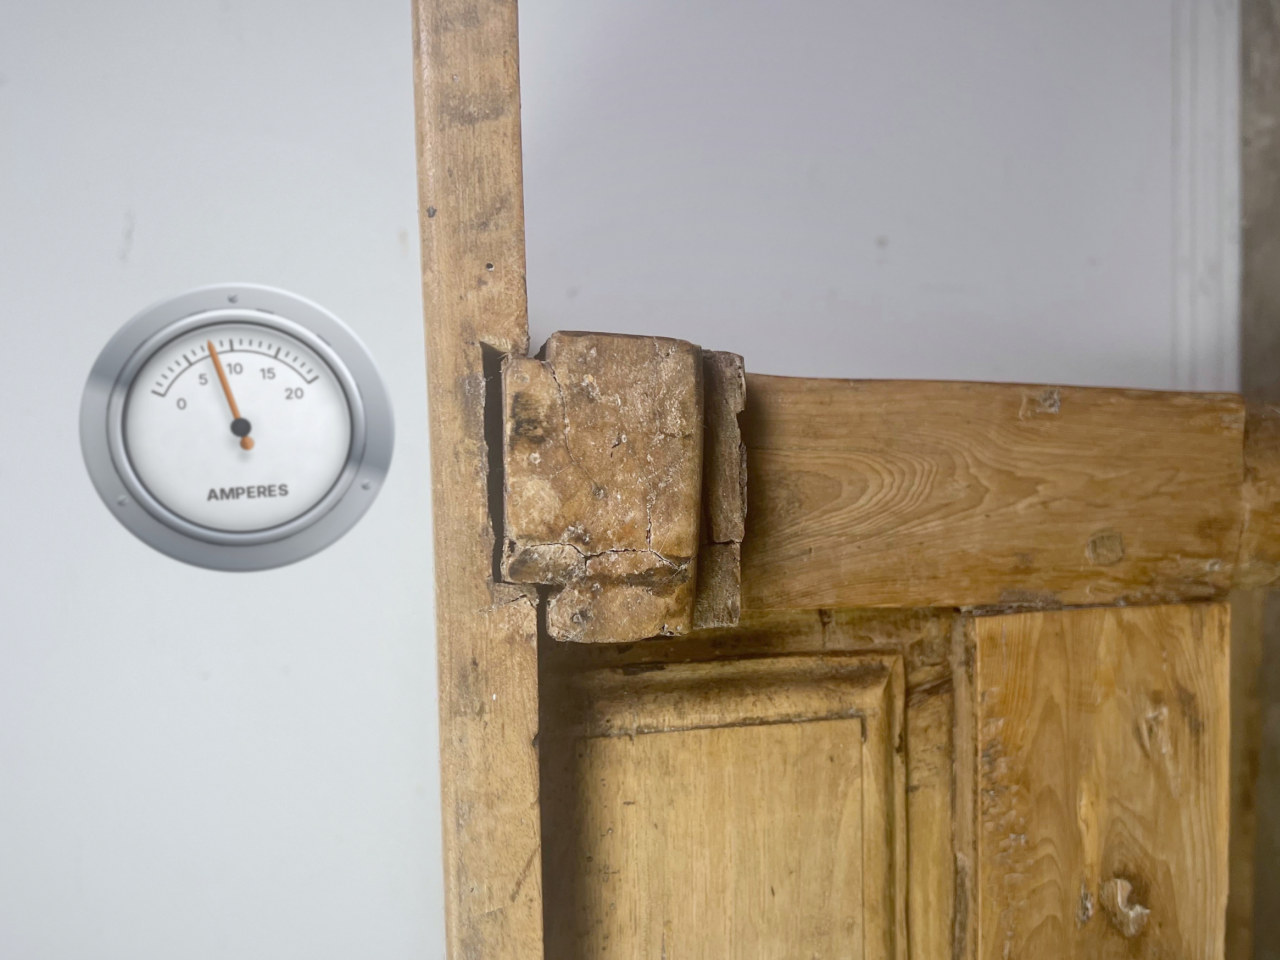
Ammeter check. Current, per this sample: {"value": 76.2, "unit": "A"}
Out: {"value": 8, "unit": "A"}
